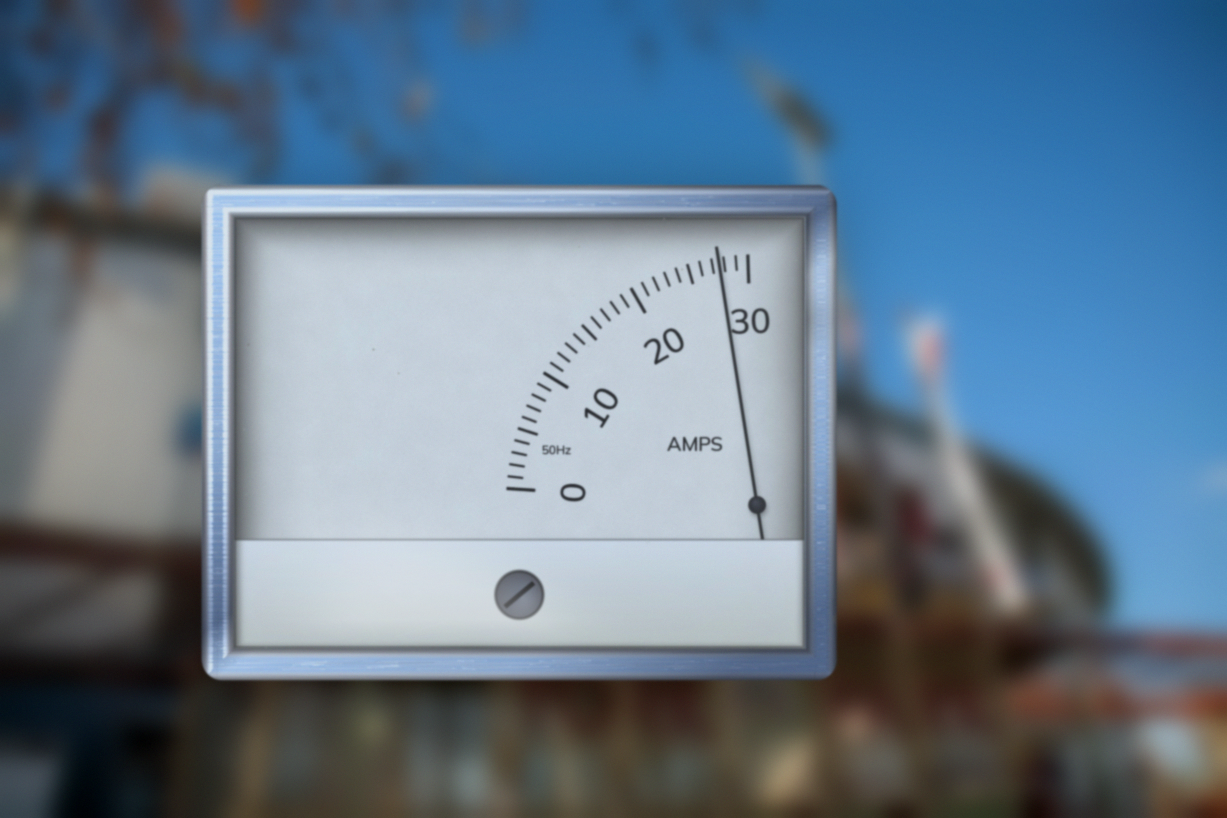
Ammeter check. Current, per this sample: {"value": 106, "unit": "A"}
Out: {"value": 27.5, "unit": "A"}
